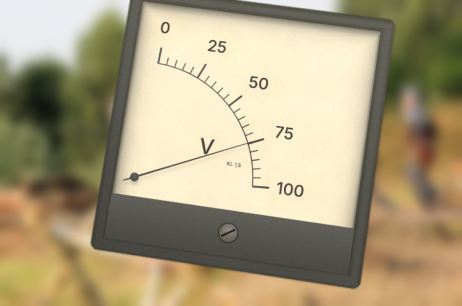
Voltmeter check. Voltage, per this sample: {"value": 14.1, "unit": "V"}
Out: {"value": 75, "unit": "V"}
